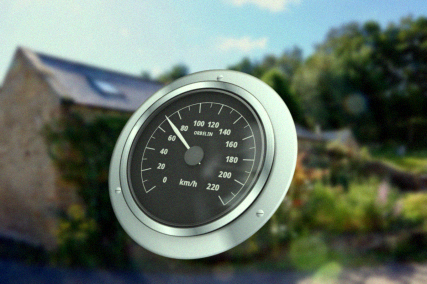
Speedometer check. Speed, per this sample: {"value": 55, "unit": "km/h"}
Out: {"value": 70, "unit": "km/h"}
